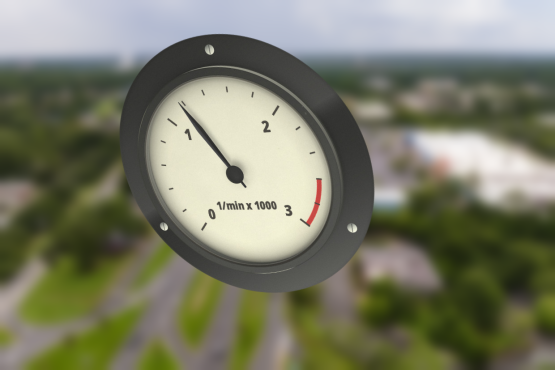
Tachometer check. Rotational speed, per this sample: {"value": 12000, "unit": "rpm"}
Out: {"value": 1200, "unit": "rpm"}
